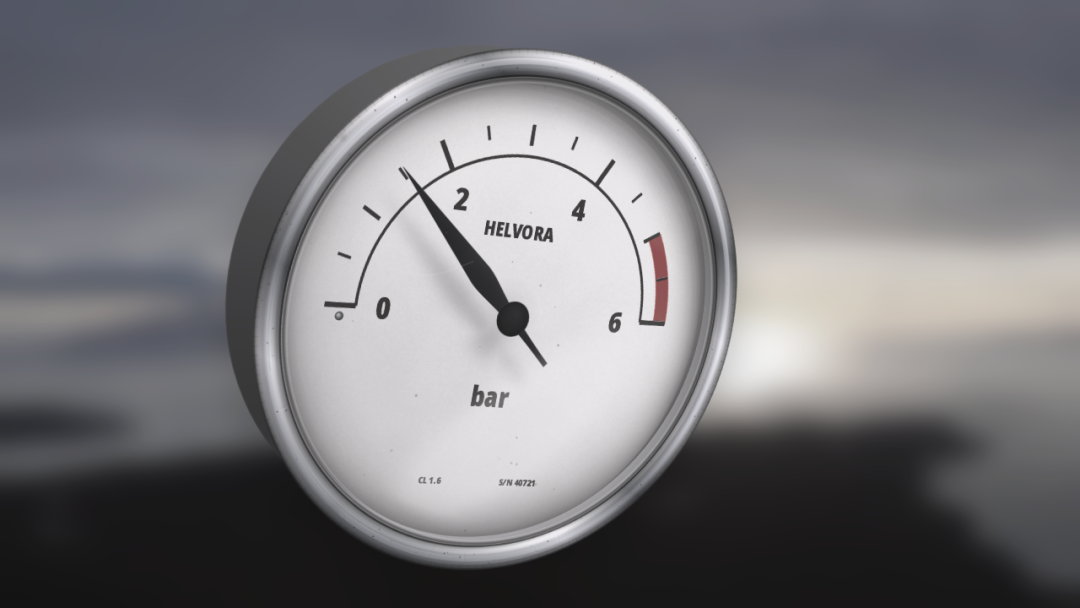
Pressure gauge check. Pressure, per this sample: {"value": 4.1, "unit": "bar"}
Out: {"value": 1.5, "unit": "bar"}
